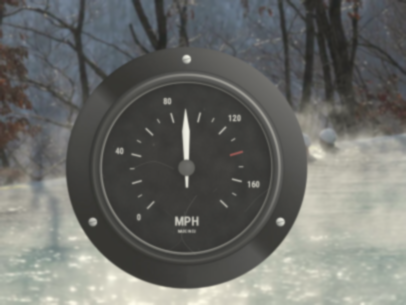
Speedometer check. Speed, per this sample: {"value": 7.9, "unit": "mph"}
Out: {"value": 90, "unit": "mph"}
